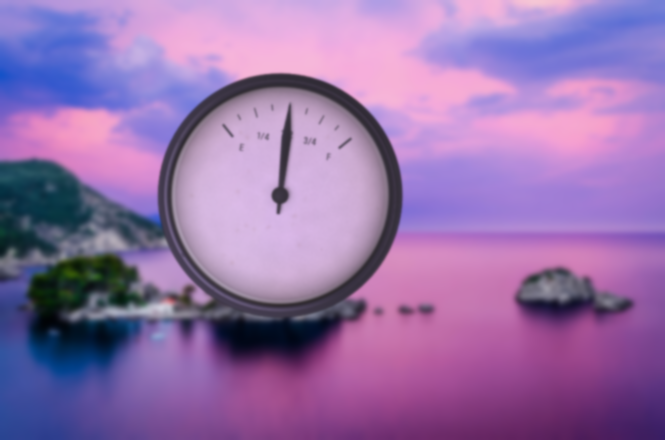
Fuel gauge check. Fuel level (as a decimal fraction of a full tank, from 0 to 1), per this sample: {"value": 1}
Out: {"value": 0.5}
